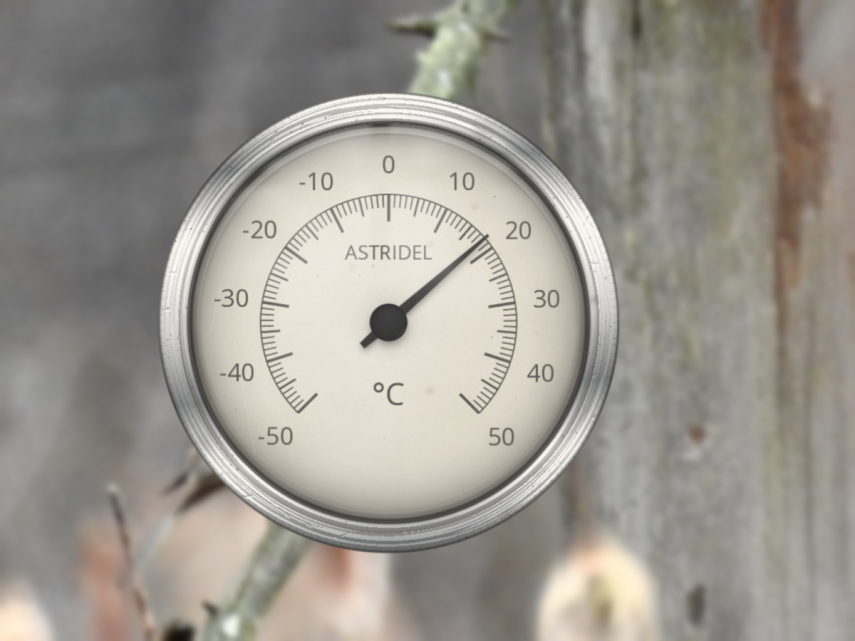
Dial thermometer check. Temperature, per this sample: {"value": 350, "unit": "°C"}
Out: {"value": 18, "unit": "°C"}
